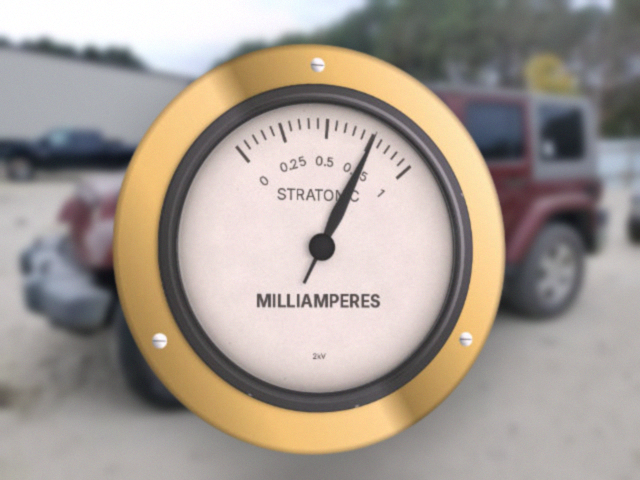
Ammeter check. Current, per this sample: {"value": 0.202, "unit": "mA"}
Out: {"value": 0.75, "unit": "mA"}
